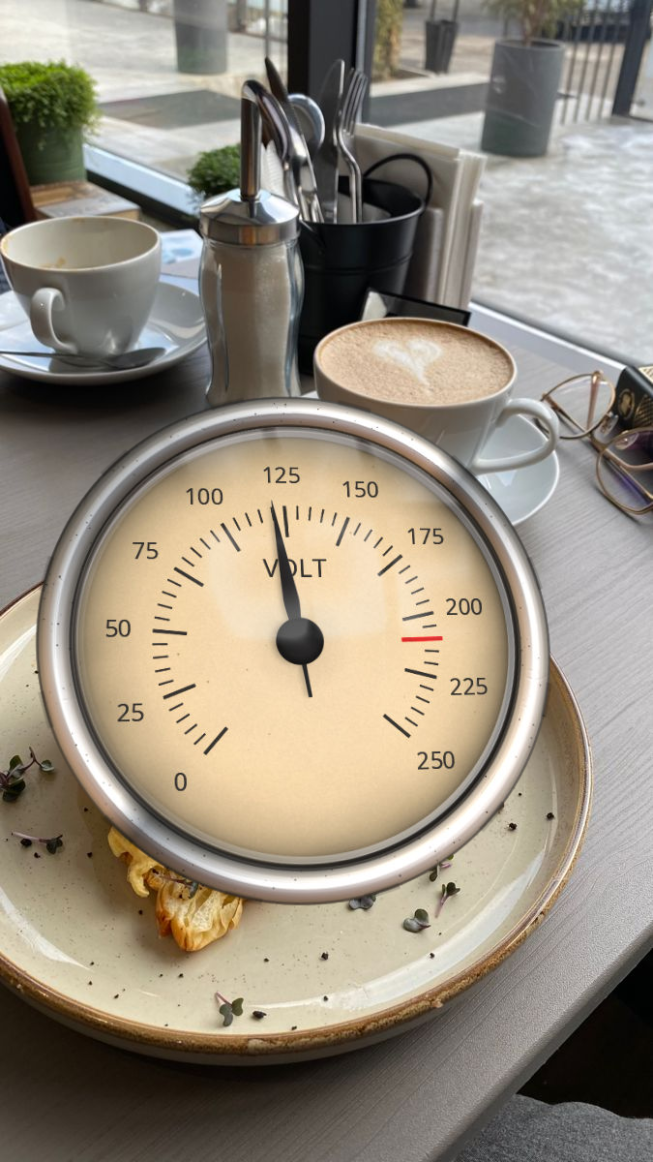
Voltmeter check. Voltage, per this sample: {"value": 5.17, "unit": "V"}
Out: {"value": 120, "unit": "V"}
